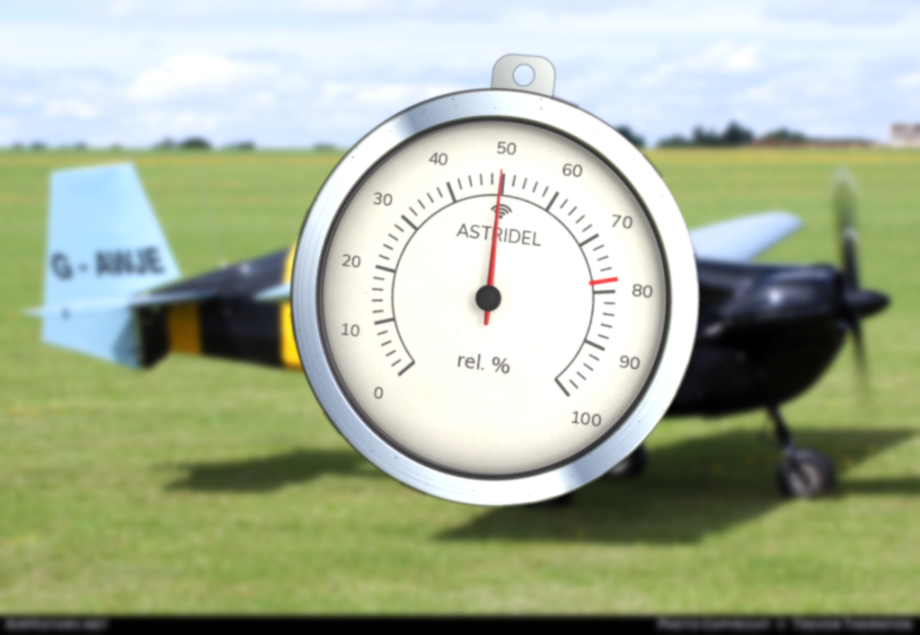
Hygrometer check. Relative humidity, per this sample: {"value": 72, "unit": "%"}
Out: {"value": 50, "unit": "%"}
